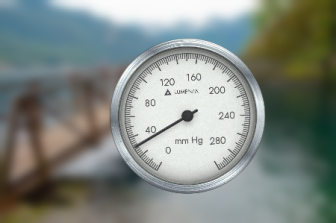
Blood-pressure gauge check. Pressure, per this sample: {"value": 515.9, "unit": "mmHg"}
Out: {"value": 30, "unit": "mmHg"}
